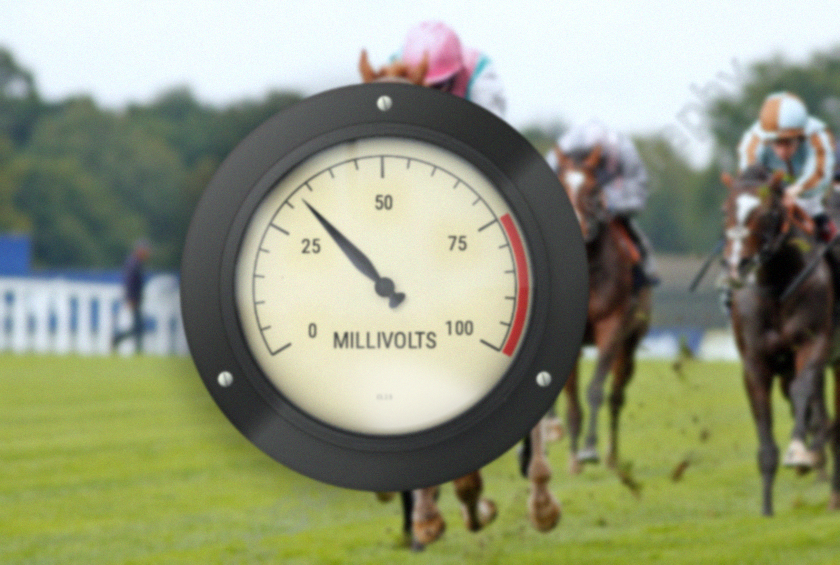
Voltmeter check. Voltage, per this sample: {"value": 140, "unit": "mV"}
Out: {"value": 32.5, "unit": "mV"}
